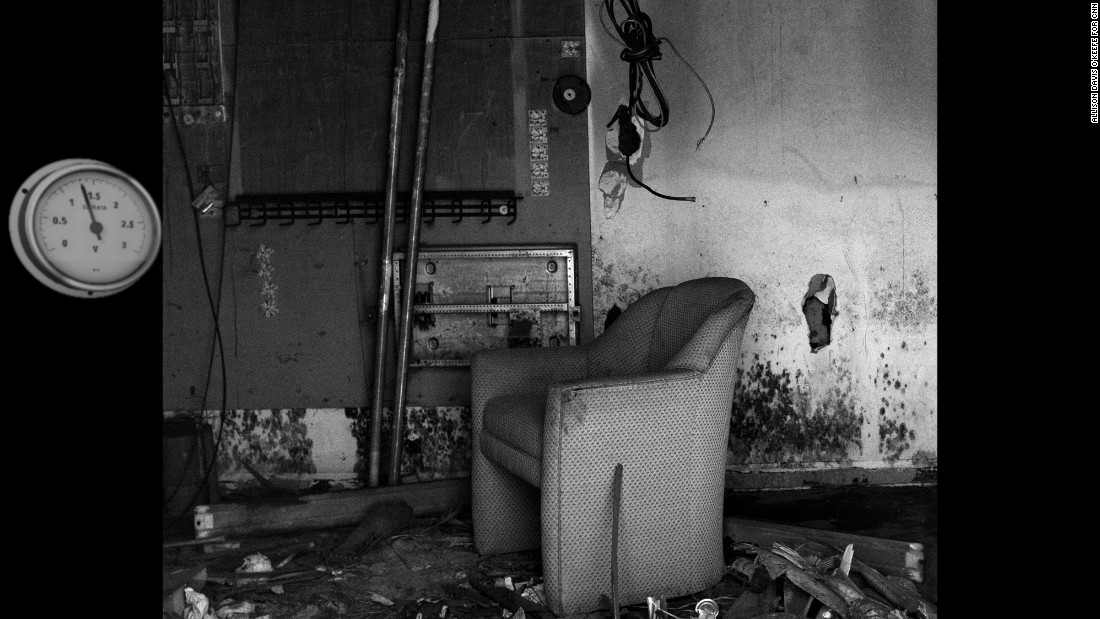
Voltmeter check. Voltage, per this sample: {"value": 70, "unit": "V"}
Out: {"value": 1.3, "unit": "V"}
